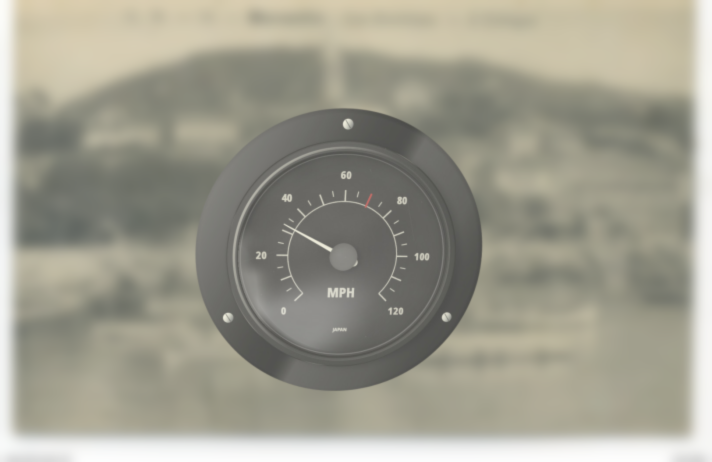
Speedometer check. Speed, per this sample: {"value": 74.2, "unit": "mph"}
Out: {"value": 32.5, "unit": "mph"}
